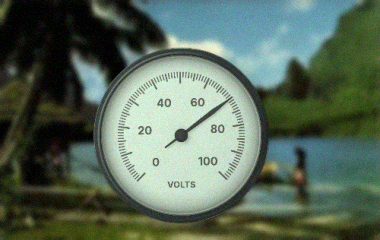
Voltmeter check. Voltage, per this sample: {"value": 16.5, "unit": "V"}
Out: {"value": 70, "unit": "V"}
